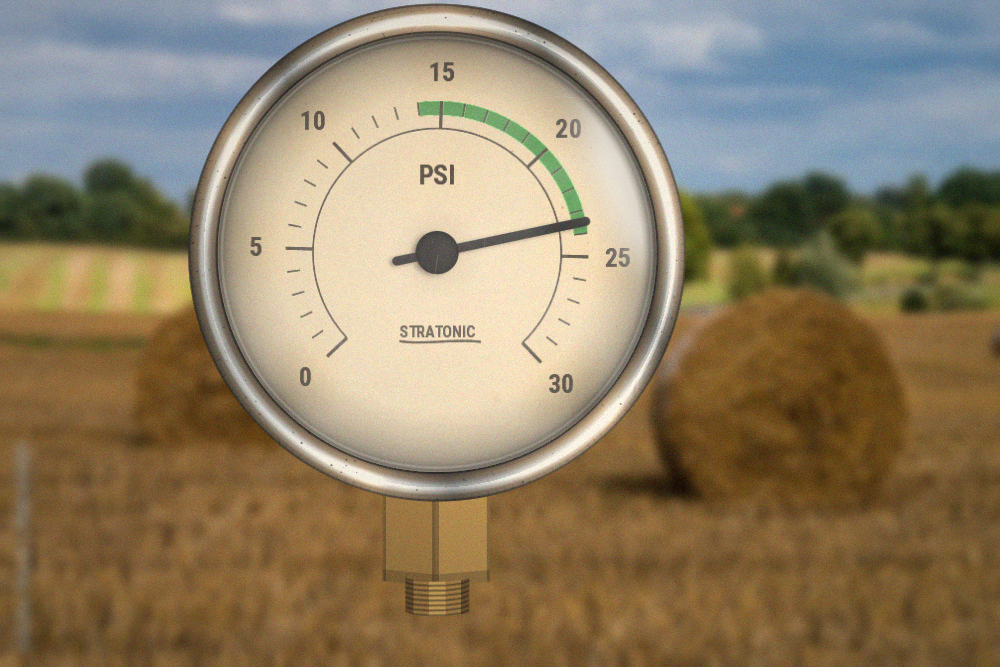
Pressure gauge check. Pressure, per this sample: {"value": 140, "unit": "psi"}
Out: {"value": 23.5, "unit": "psi"}
